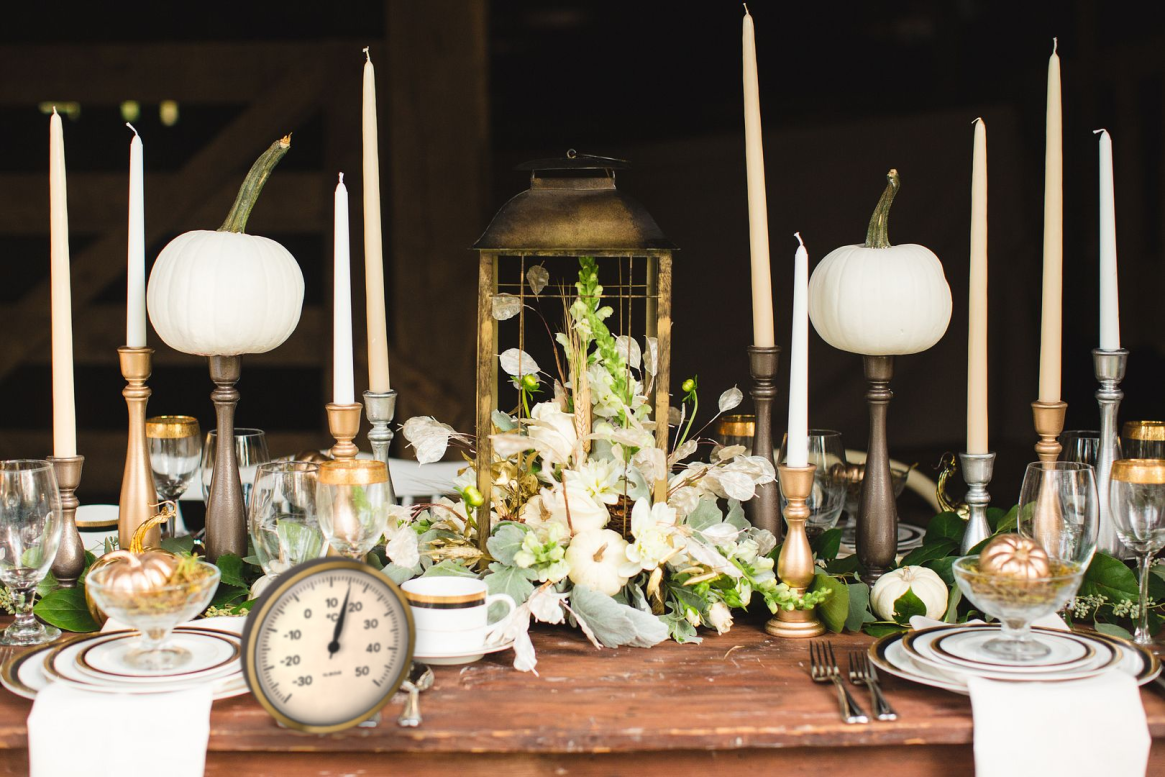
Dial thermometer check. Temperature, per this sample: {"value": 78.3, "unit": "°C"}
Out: {"value": 15, "unit": "°C"}
